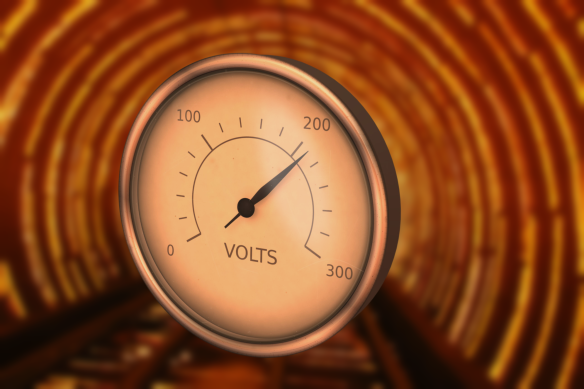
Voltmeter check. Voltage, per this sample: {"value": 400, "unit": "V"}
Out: {"value": 210, "unit": "V"}
